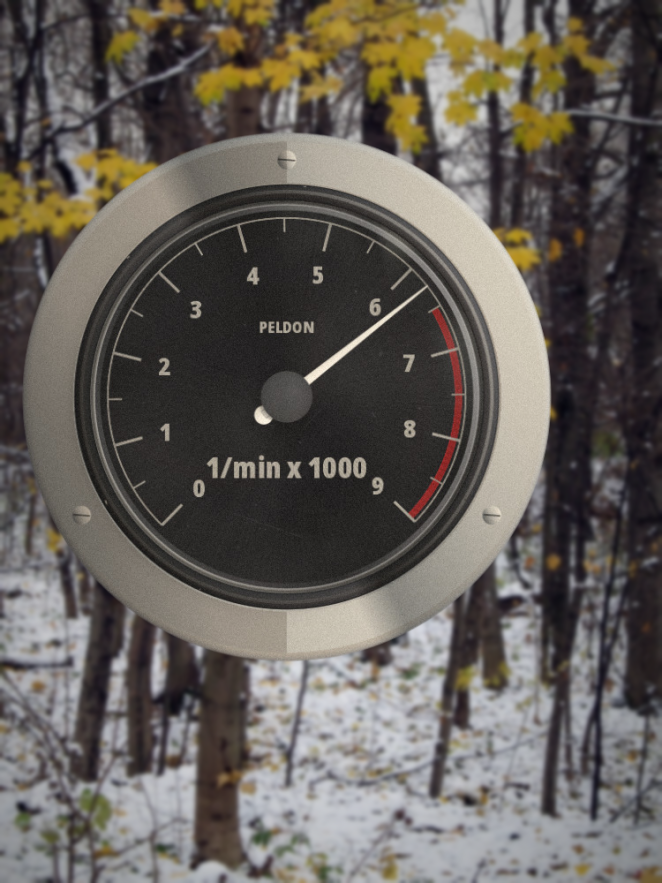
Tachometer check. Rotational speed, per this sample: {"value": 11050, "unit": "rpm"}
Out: {"value": 6250, "unit": "rpm"}
